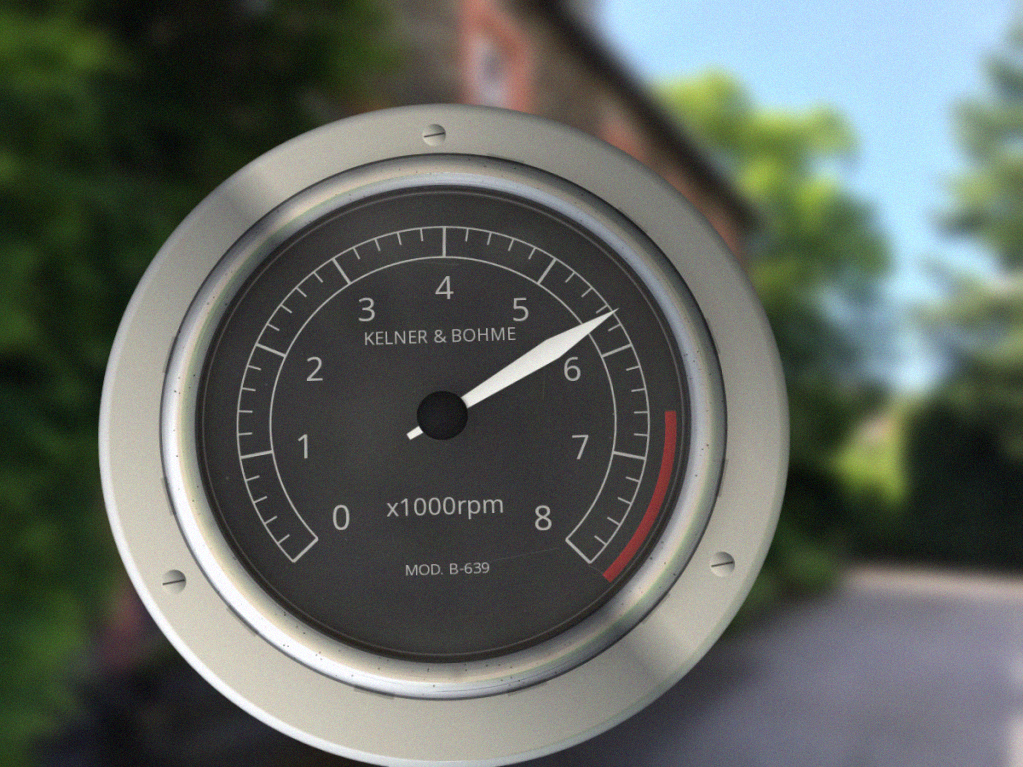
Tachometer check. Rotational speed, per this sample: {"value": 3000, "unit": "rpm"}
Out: {"value": 5700, "unit": "rpm"}
